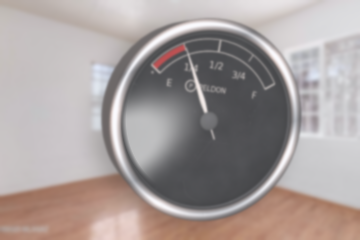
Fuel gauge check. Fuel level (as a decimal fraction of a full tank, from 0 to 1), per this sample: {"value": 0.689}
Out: {"value": 0.25}
